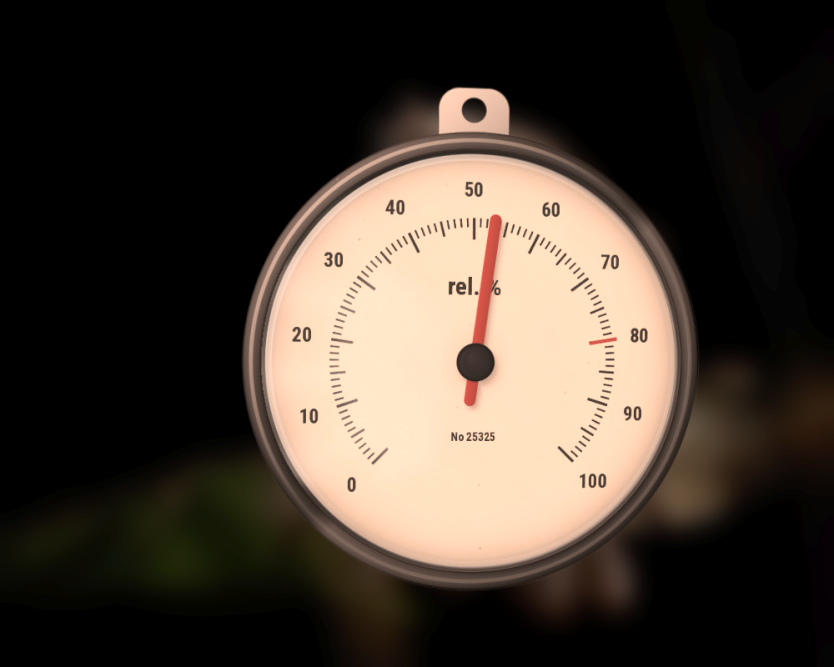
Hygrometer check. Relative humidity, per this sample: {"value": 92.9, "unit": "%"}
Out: {"value": 53, "unit": "%"}
